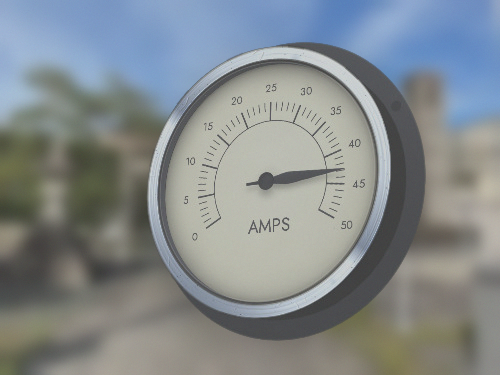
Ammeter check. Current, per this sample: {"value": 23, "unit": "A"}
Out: {"value": 43, "unit": "A"}
